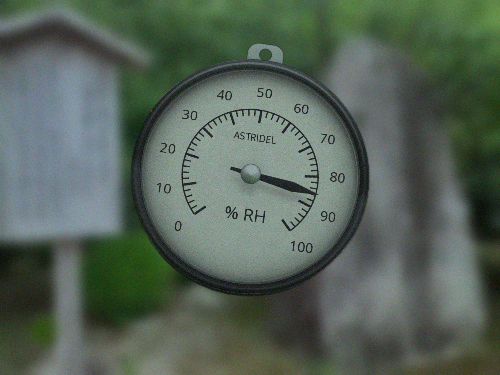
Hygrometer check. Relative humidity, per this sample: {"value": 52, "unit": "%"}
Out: {"value": 86, "unit": "%"}
